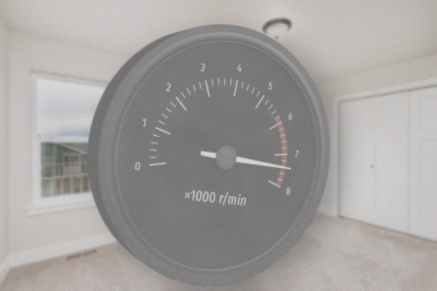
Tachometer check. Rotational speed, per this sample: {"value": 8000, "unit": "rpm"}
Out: {"value": 7400, "unit": "rpm"}
